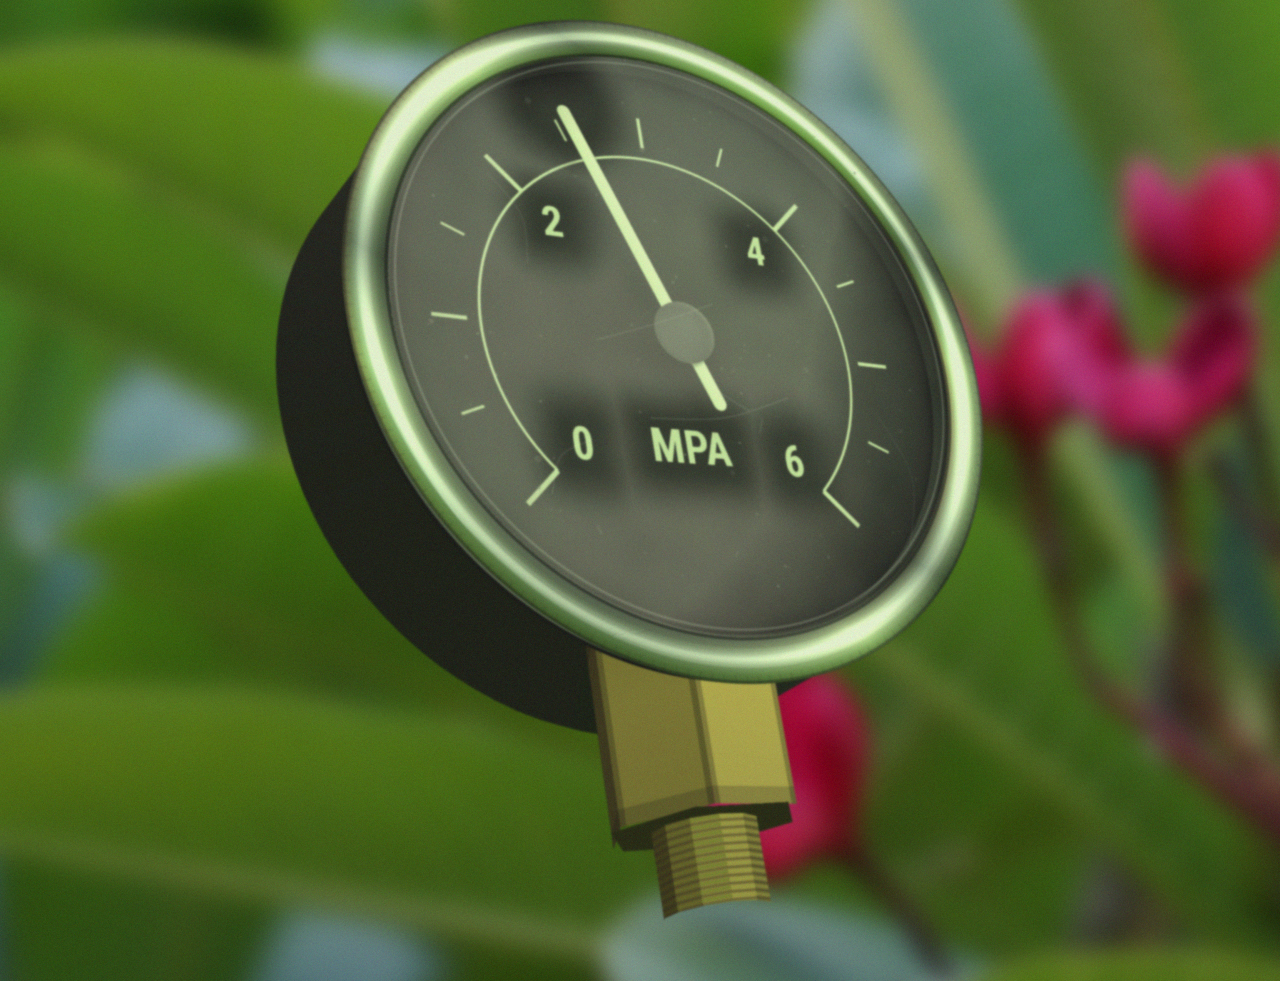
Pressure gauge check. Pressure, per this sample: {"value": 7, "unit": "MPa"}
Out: {"value": 2.5, "unit": "MPa"}
